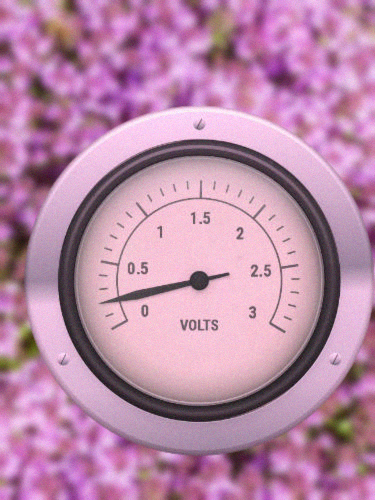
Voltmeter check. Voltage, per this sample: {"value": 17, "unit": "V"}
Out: {"value": 0.2, "unit": "V"}
